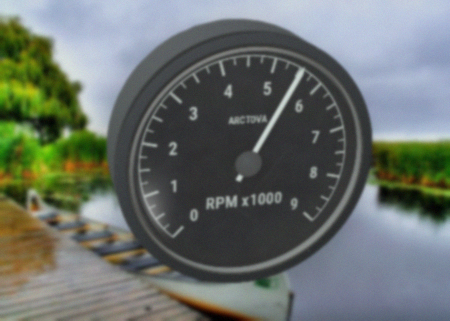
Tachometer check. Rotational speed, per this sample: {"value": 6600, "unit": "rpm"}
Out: {"value": 5500, "unit": "rpm"}
